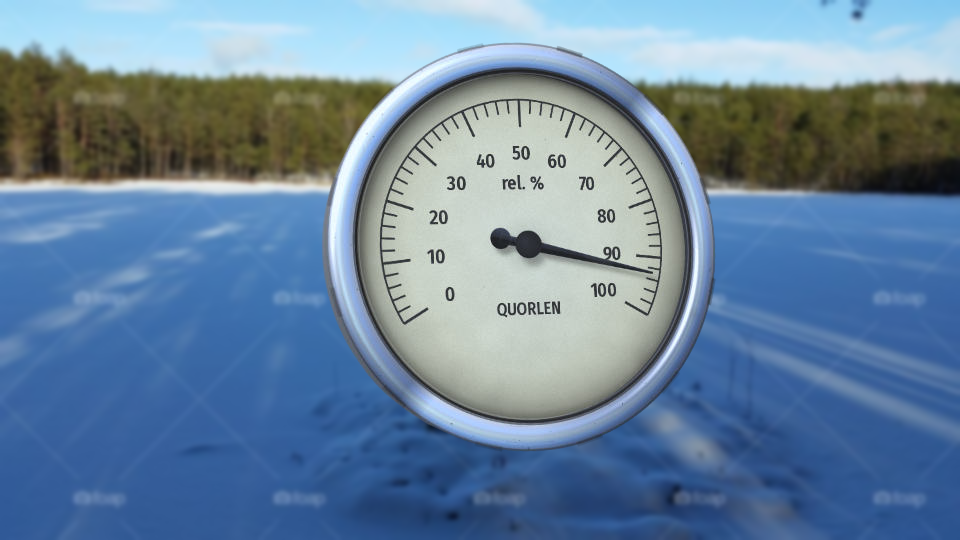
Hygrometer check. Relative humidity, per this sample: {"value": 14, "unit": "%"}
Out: {"value": 93, "unit": "%"}
